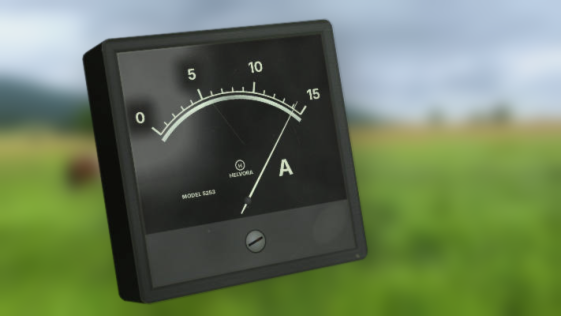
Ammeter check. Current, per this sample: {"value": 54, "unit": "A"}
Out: {"value": 14, "unit": "A"}
